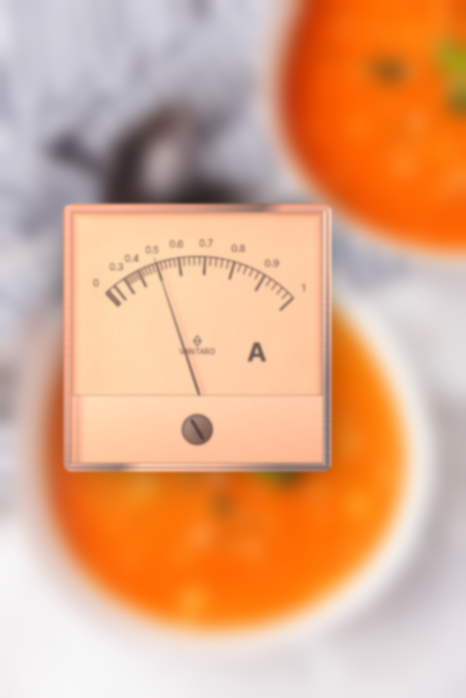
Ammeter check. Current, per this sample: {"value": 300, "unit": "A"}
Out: {"value": 0.5, "unit": "A"}
